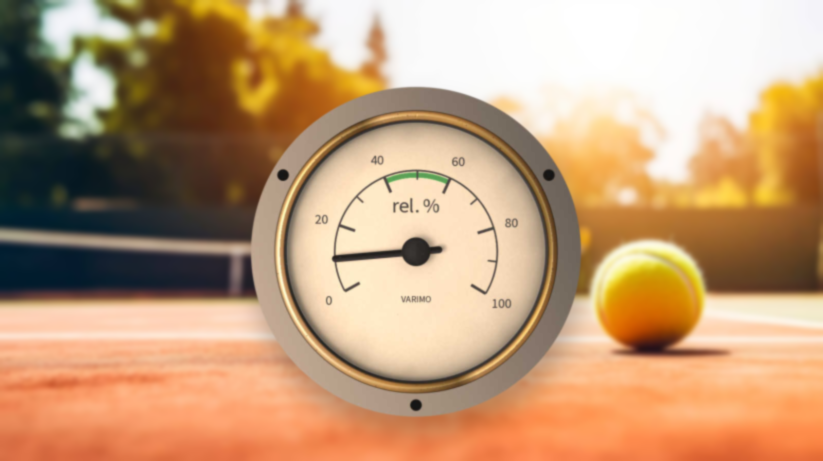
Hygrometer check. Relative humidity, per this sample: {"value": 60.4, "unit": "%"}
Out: {"value": 10, "unit": "%"}
